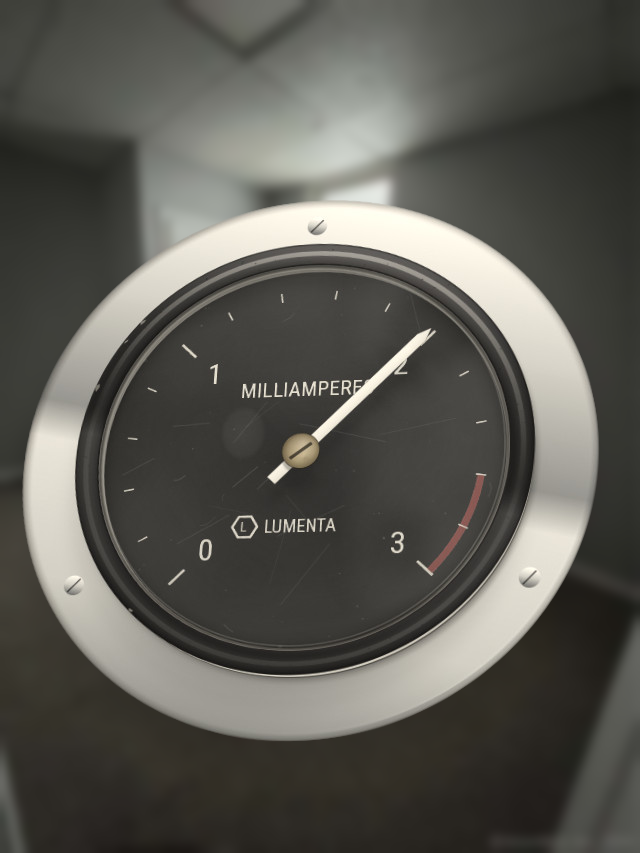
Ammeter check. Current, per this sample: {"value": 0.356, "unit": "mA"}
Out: {"value": 2, "unit": "mA"}
